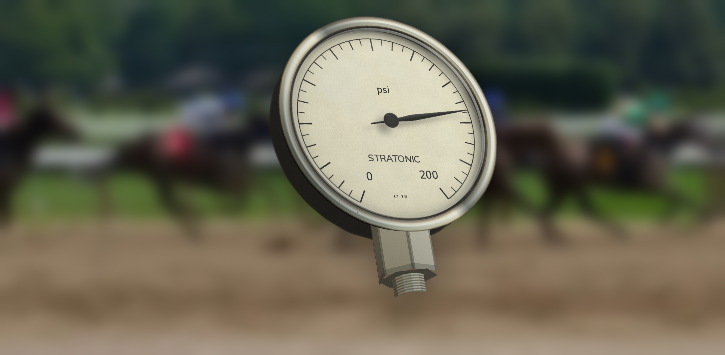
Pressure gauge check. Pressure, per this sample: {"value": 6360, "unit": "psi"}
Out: {"value": 155, "unit": "psi"}
